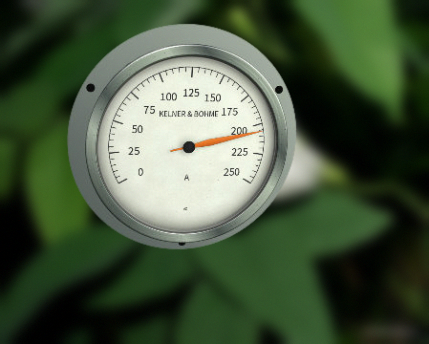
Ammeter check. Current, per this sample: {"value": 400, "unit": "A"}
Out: {"value": 205, "unit": "A"}
